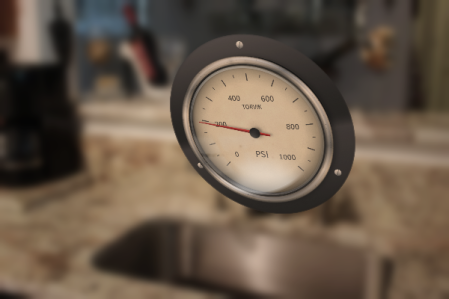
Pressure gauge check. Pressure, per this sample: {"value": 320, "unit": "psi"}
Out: {"value": 200, "unit": "psi"}
